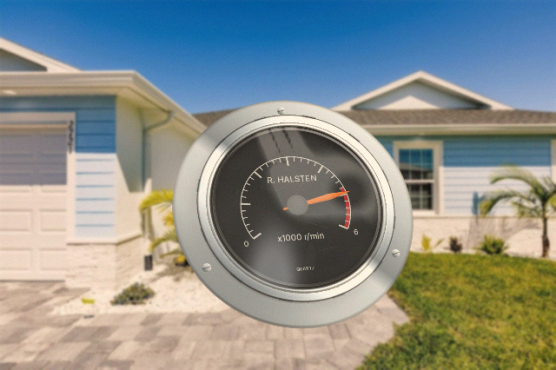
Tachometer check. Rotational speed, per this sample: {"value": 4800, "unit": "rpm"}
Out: {"value": 5000, "unit": "rpm"}
